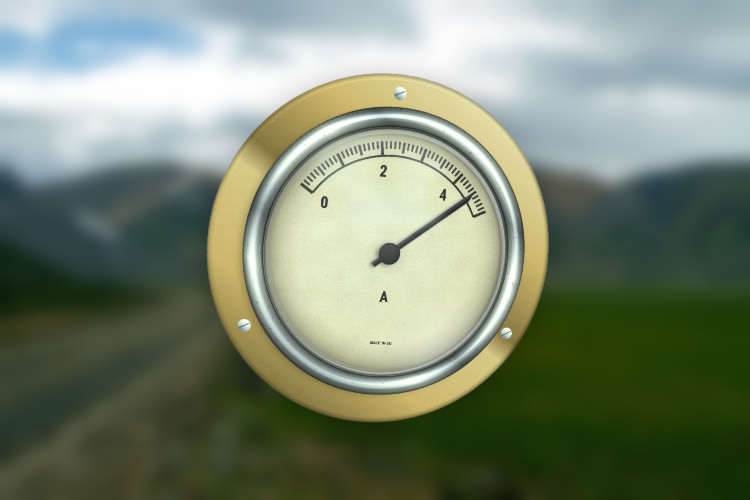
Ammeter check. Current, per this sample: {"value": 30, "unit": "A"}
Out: {"value": 4.5, "unit": "A"}
